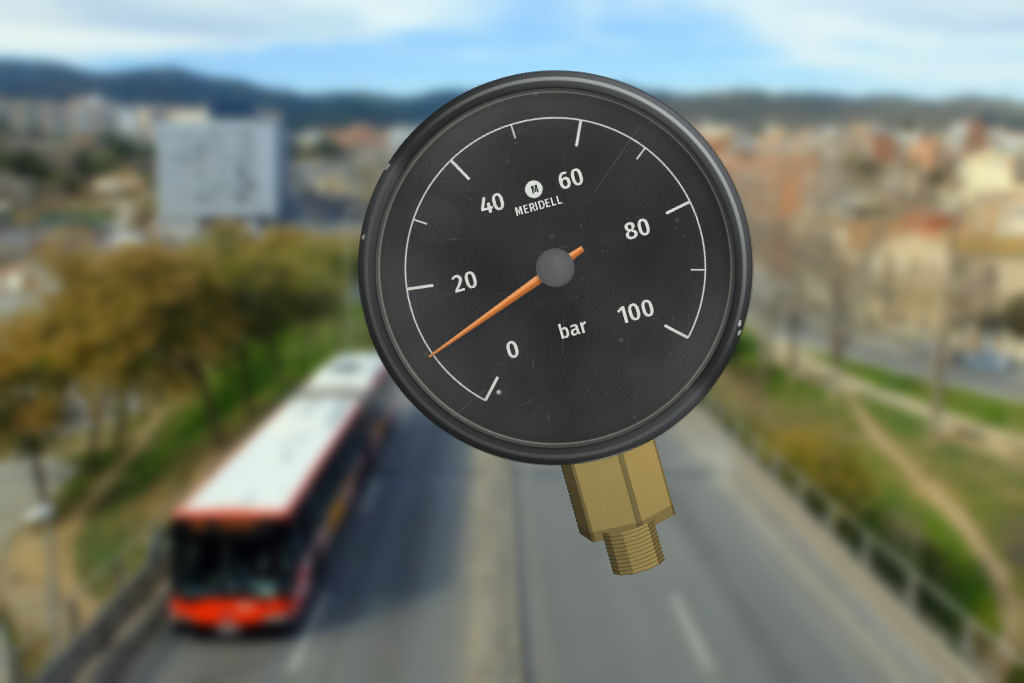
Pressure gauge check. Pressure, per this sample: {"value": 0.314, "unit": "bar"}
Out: {"value": 10, "unit": "bar"}
